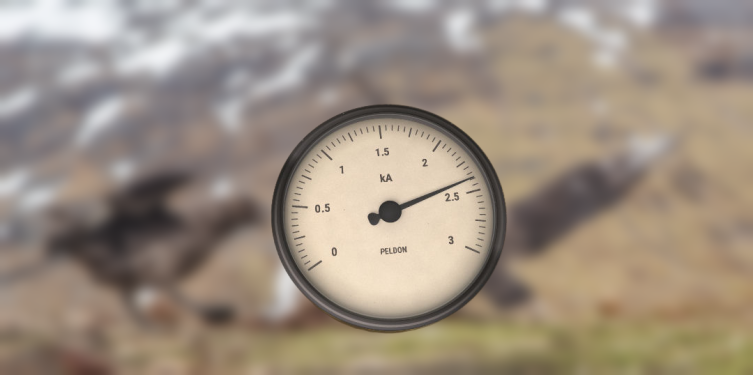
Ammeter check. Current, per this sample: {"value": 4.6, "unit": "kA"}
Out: {"value": 2.4, "unit": "kA"}
